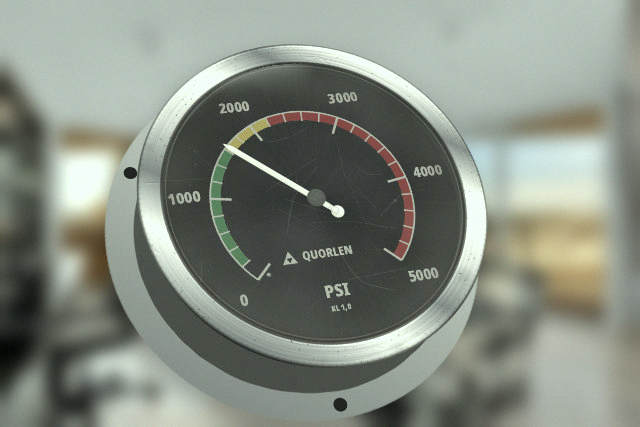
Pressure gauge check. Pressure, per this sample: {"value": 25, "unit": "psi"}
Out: {"value": 1600, "unit": "psi"}
